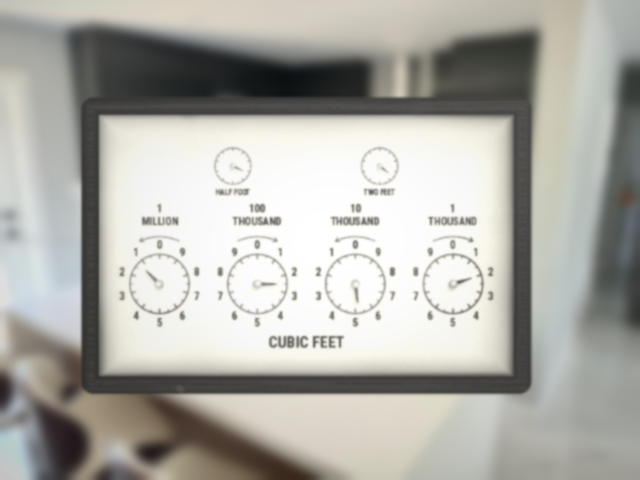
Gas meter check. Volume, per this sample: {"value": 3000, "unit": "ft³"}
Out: {"value": 125200, "unit": "ft³"}
